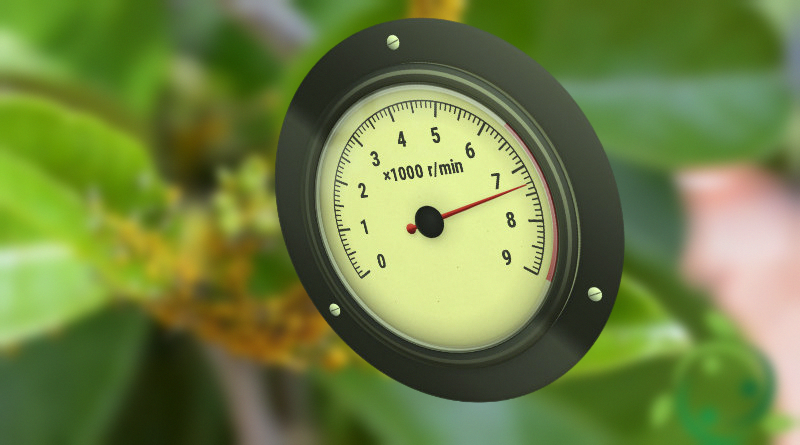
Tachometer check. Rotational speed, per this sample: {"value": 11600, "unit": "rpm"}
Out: {"value": 7300, "unit": "rpm"}
